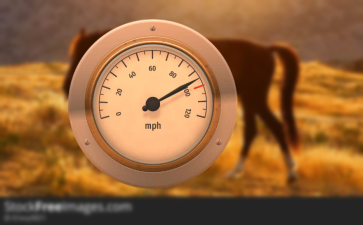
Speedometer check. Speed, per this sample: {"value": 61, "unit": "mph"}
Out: {"value": 95, "unit": "mph"}
